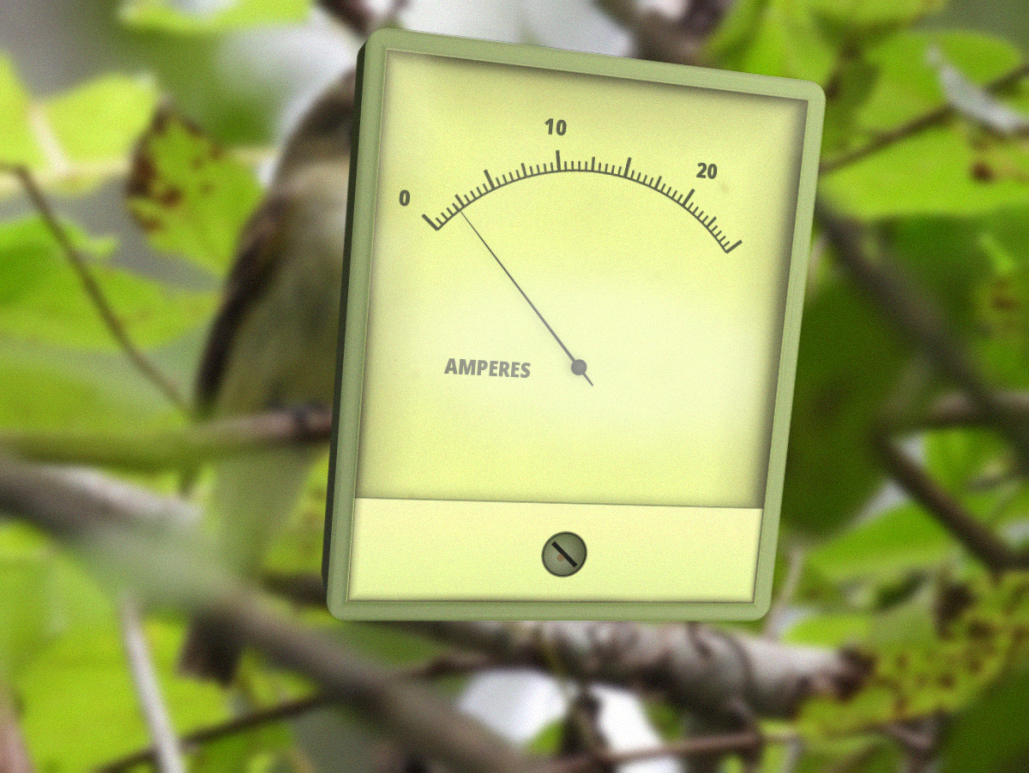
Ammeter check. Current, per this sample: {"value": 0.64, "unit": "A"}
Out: {"value": 2, "unit": "A"}
